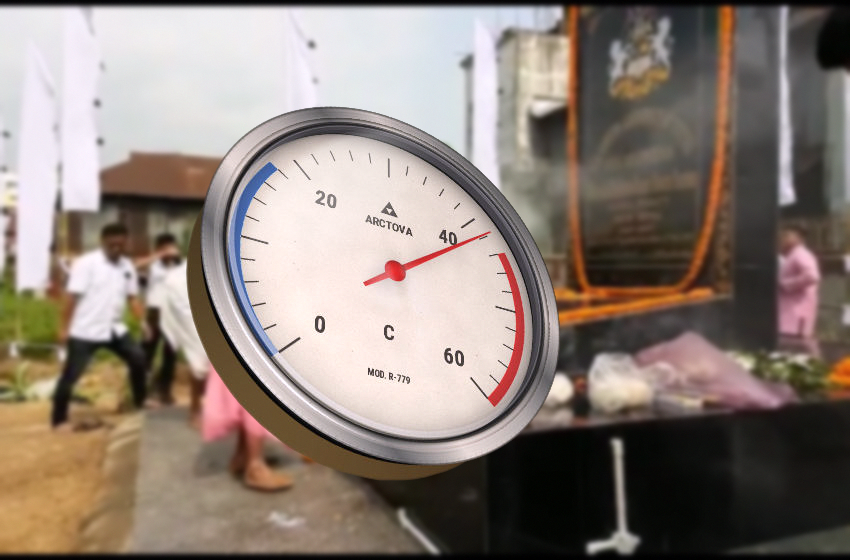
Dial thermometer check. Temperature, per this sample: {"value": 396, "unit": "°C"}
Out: {"value": 42, "unit": "°C"}
